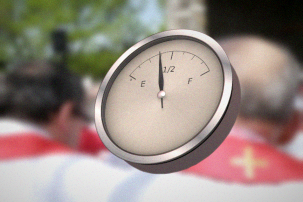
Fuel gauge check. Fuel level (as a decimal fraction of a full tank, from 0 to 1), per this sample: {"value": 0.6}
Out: {"value": 0.375}
